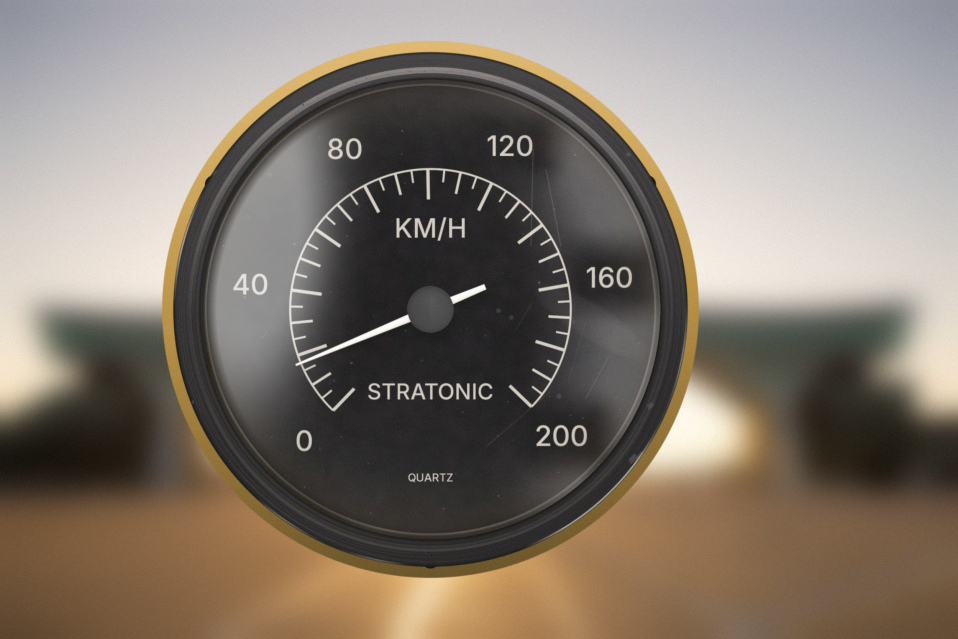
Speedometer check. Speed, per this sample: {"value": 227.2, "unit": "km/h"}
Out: {"value": 17.5, "unit": "km/h"}
